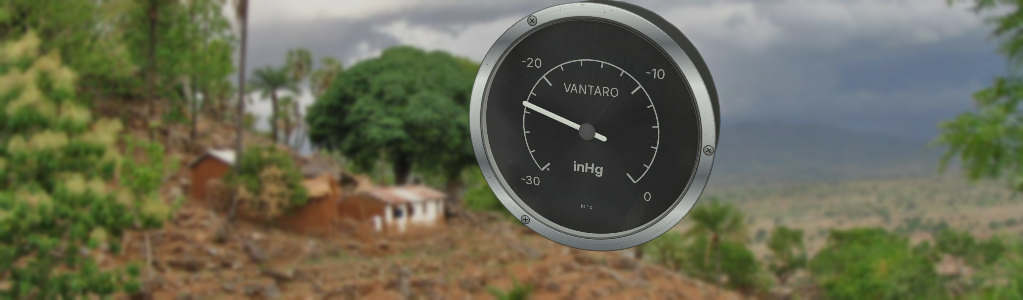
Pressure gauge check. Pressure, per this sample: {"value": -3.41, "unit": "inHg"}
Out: {"value": -23, "unit": "inHg"}
